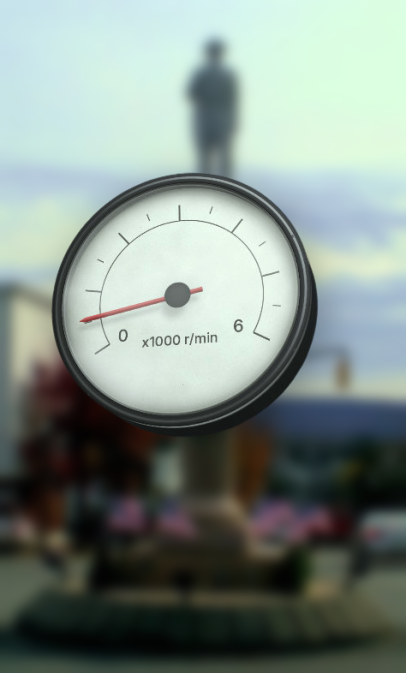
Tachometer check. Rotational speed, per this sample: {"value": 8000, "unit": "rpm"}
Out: {"value": 500, "unit": "rpm"}
